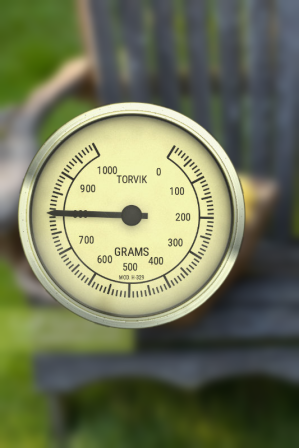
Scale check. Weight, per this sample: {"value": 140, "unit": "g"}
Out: {"value": 800, "unit": "g"}
